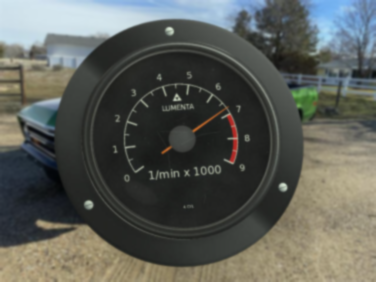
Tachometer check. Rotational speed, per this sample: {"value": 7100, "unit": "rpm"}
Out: {"value": 6750, "unit": "rpm"}
